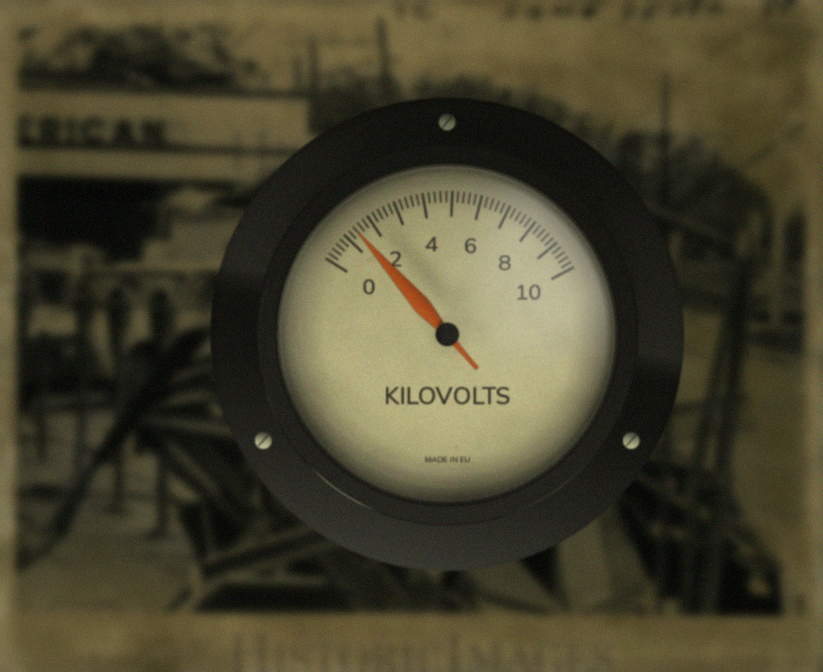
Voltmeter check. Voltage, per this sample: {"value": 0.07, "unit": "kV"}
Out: {"value": 1.4, "unit": "kV"}
